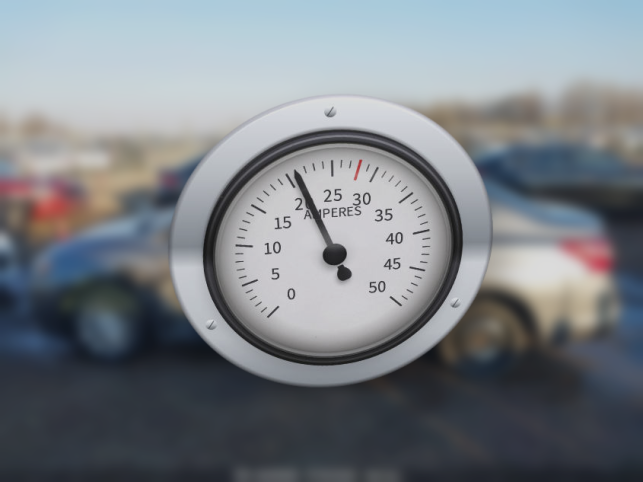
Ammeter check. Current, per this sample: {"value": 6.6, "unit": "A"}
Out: {"value": 21, "unit": "A"}
